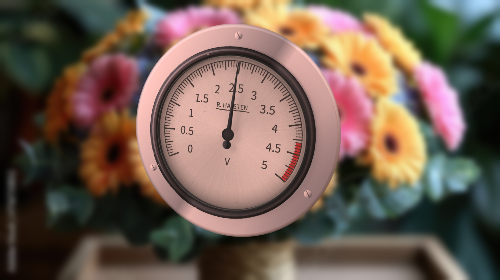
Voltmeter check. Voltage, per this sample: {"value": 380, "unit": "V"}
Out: {"value": 2.5, "unit": "V"}
